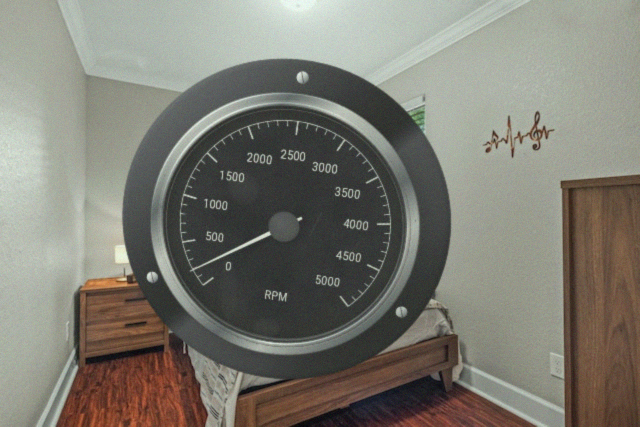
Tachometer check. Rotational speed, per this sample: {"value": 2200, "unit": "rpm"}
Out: {"value": 200, "unit": "rpm"}
